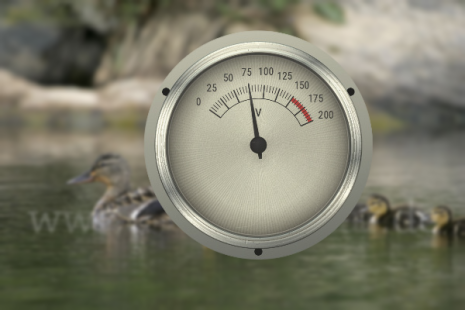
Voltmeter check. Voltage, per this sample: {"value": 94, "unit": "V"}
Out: {"value": 75, "unit": "V"}
